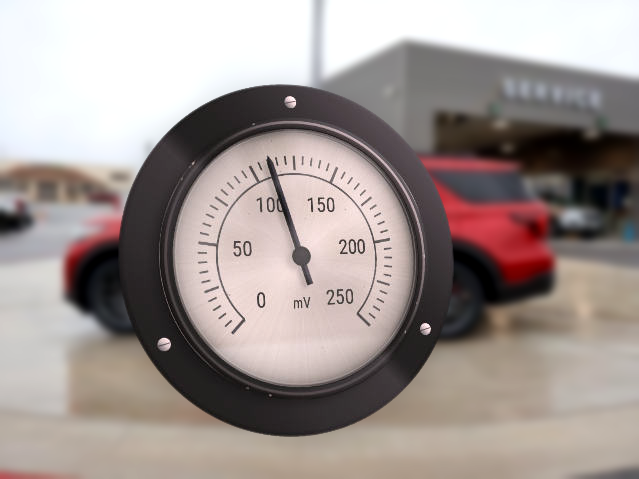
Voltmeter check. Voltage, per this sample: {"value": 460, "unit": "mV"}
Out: {"value": 110, "unit": "mV"}
